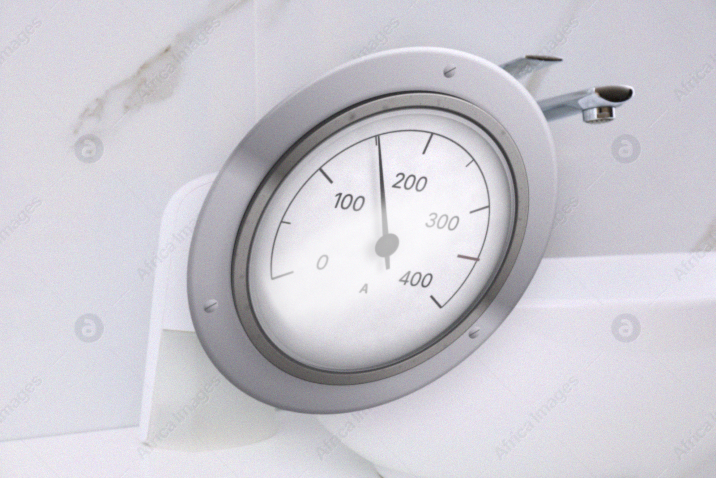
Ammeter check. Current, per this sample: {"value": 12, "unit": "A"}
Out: {"value": 150, "unit": "A"}
